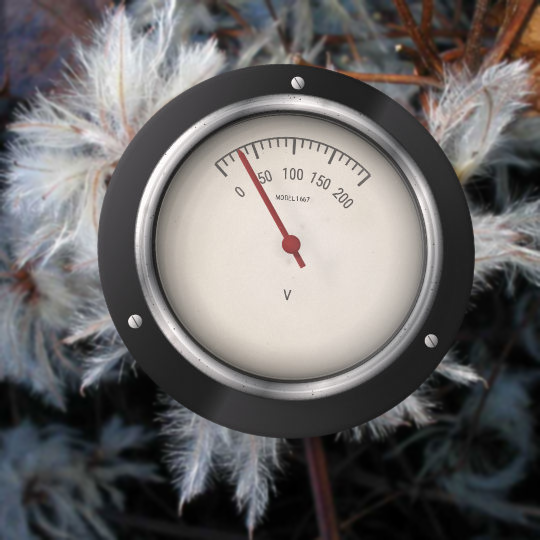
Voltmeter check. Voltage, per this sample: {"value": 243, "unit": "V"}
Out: {"value": 30, "unit": "V"}
